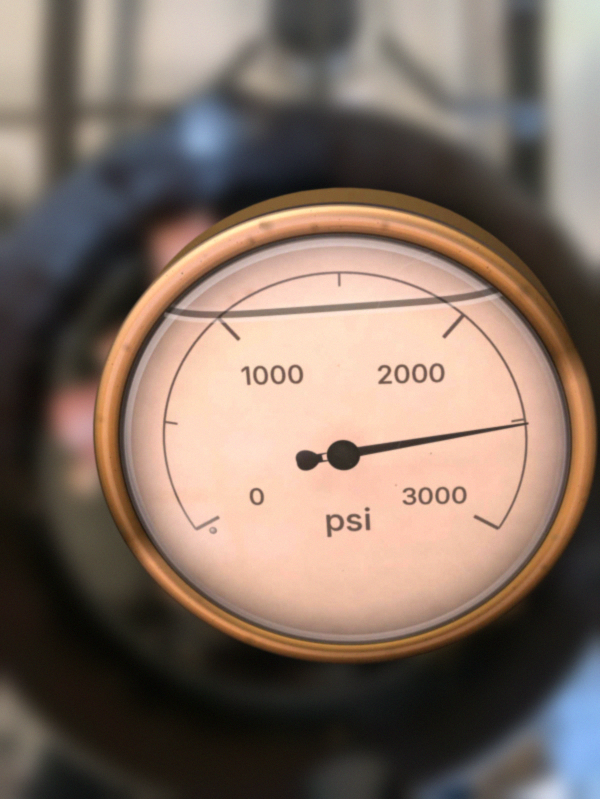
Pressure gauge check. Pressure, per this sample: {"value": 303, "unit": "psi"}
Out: {"value": 2500, "unit": "psi"}
